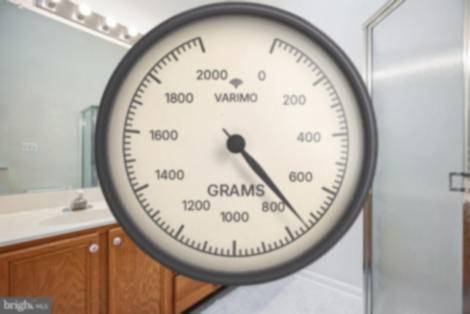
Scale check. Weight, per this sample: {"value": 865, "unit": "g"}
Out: {"value": 740, "unit": "g"}
